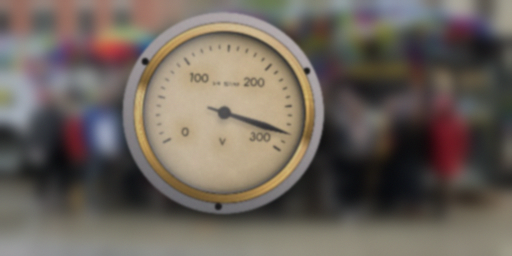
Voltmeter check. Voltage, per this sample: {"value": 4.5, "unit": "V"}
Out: {"value": 280, "unit": "V"}
